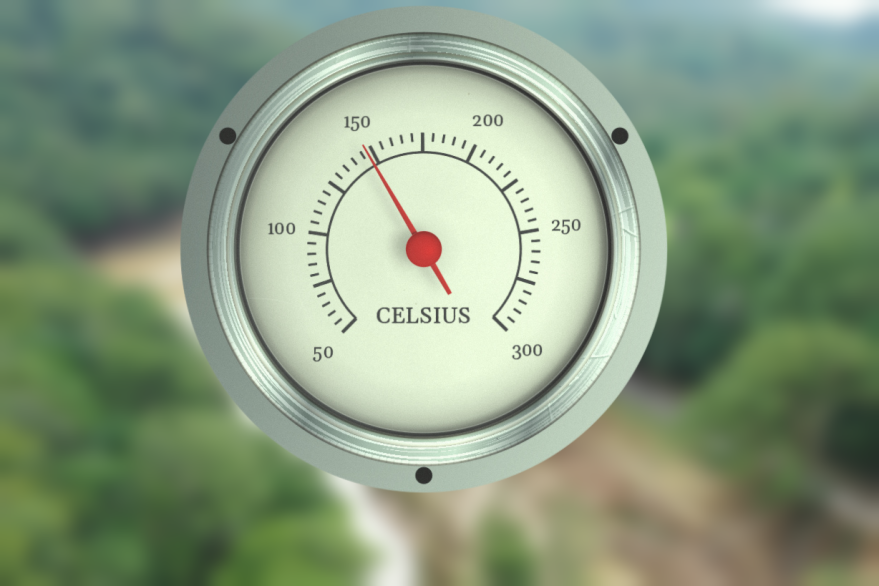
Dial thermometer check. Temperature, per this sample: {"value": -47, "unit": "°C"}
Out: {"value": 147.5, "unit": "°C"}
